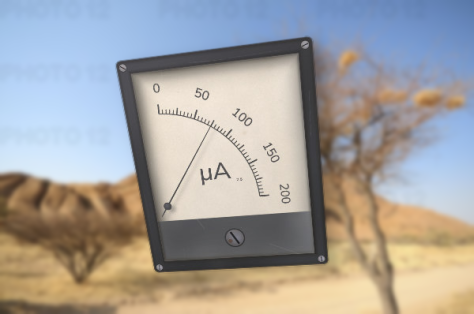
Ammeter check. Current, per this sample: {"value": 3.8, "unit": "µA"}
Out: {"value": 75, "unit": "µA"}
